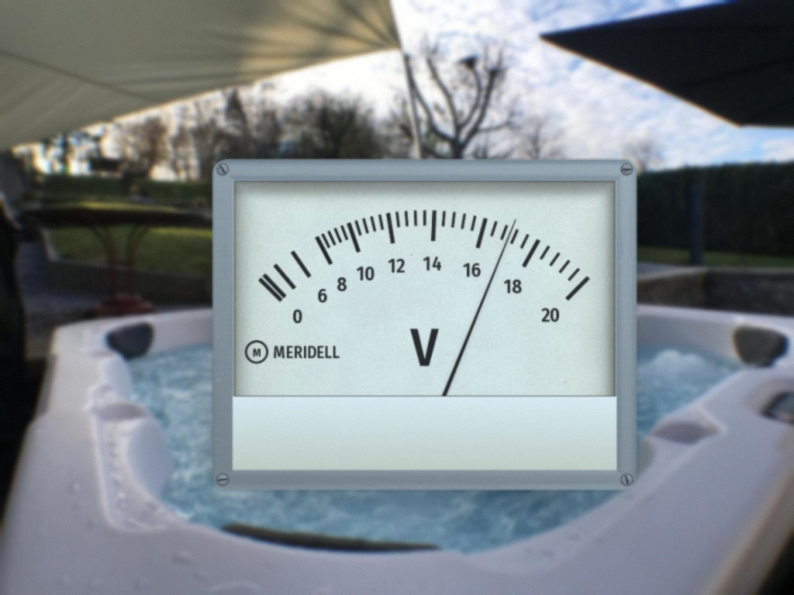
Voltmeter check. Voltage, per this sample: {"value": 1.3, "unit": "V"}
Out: {"value": 17, "unit": "V"}
